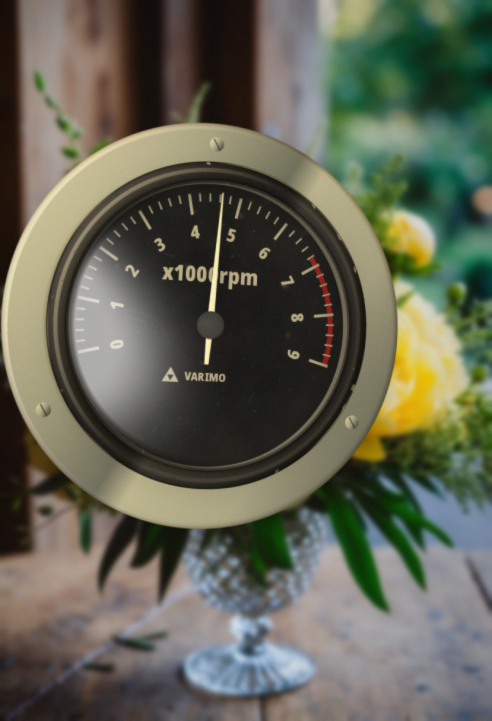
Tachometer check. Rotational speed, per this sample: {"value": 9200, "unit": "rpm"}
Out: {"value": 4600, "unit": "rpm"}
